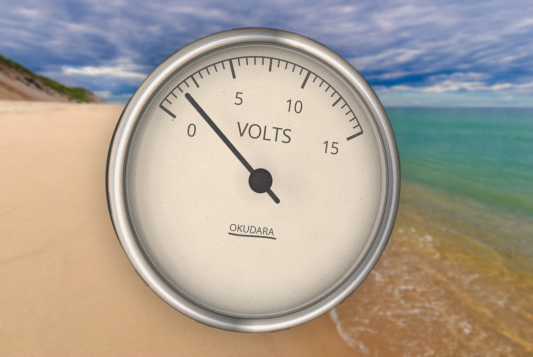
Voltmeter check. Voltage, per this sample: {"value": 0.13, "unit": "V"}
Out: {"value": 1.5, "unit": "V"}
